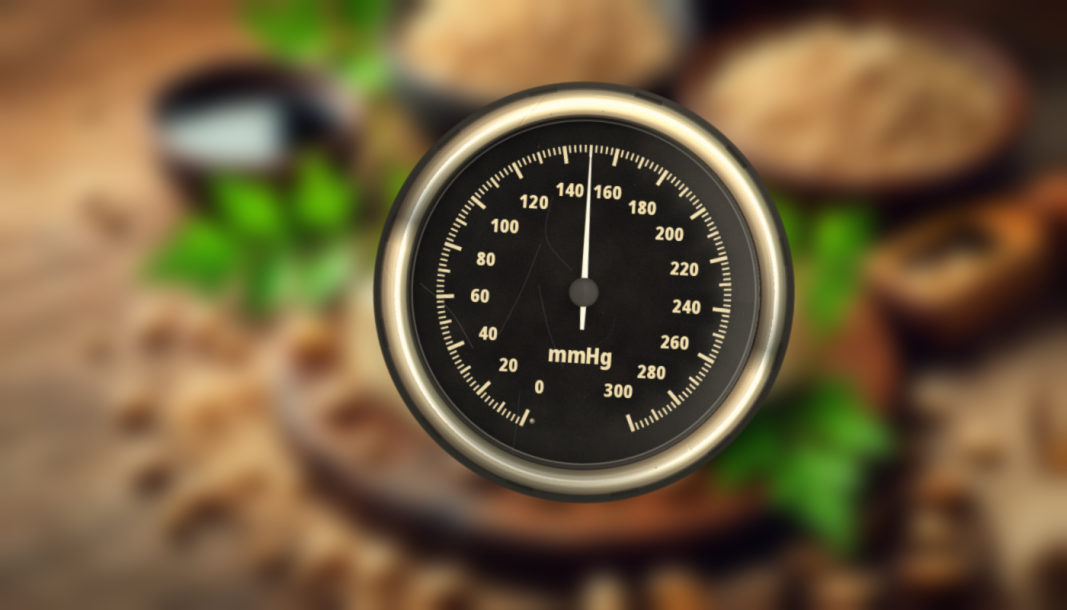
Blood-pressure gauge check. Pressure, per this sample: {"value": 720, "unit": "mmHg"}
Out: {"value": 150, "unit": "mmHg"}
